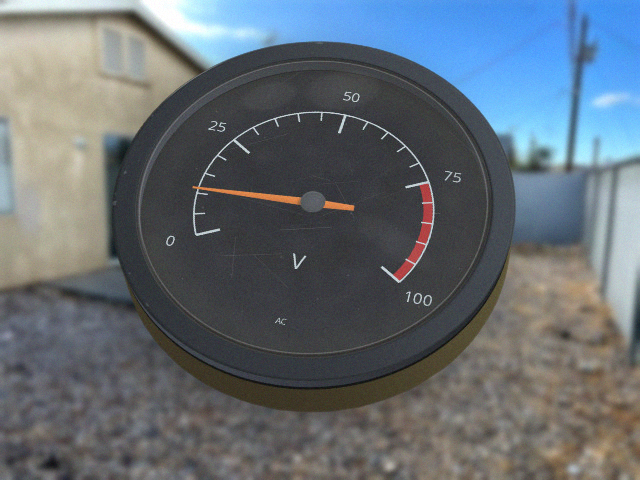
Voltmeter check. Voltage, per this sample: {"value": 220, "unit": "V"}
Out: {"value": 10, "unit": "V"}
